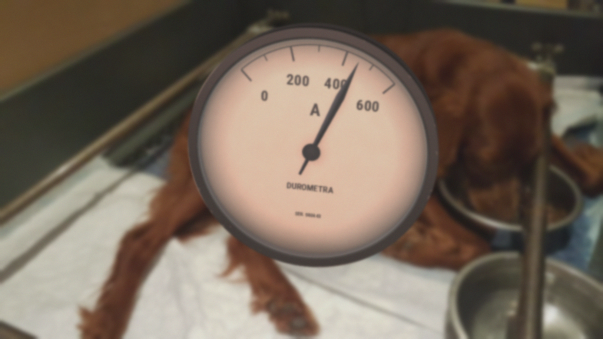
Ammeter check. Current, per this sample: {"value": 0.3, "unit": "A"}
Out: {"value": 450, "unit": "A"}
